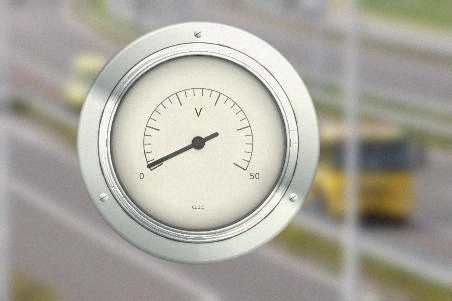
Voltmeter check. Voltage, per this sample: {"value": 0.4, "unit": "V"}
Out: {"value": 1, "unit": "V"}
